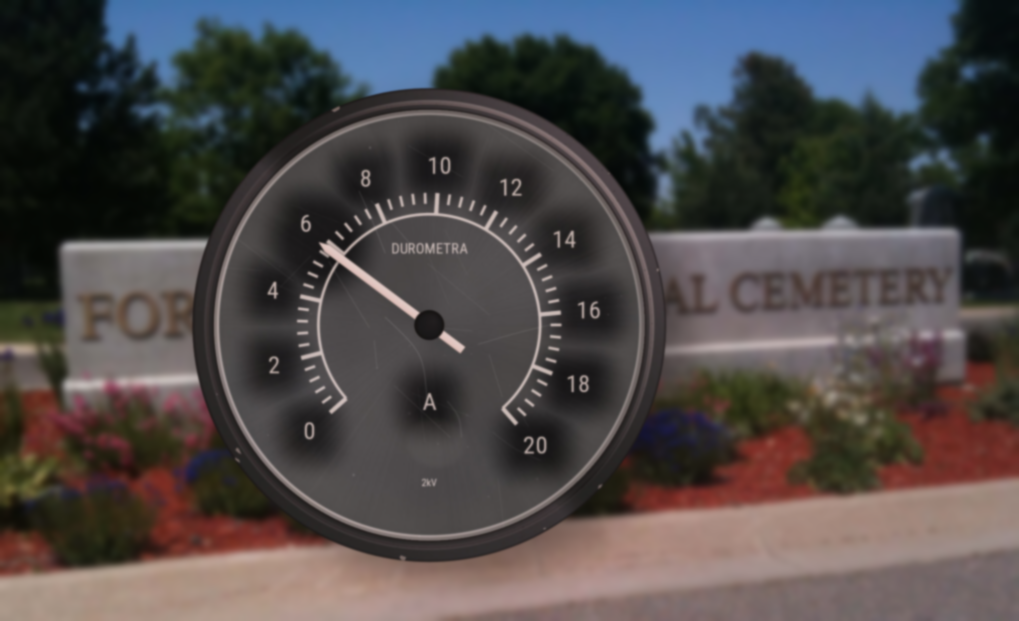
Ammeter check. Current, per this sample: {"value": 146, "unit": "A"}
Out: {"value": 5.8, "unit": "A"}
